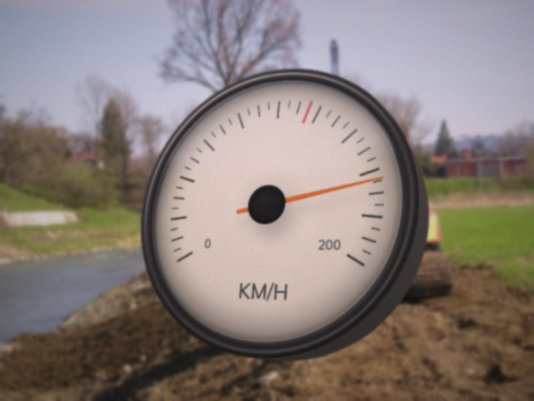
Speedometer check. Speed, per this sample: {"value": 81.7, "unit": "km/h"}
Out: {"value": 165, "unit": "km/h"}
